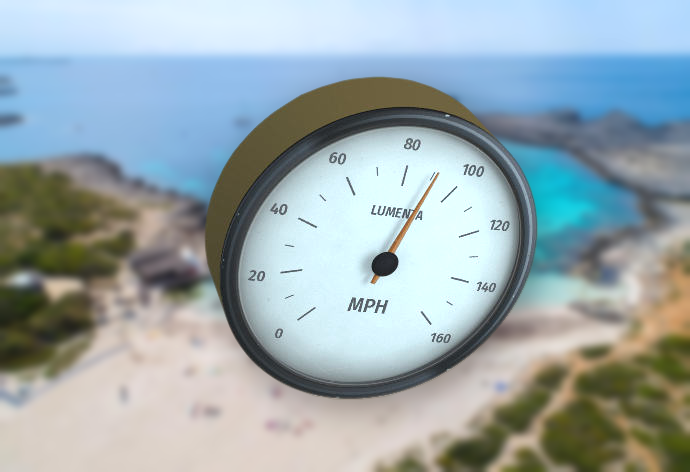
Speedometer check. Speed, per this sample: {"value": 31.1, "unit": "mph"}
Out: {"value": 90, "unit": "mph"}
